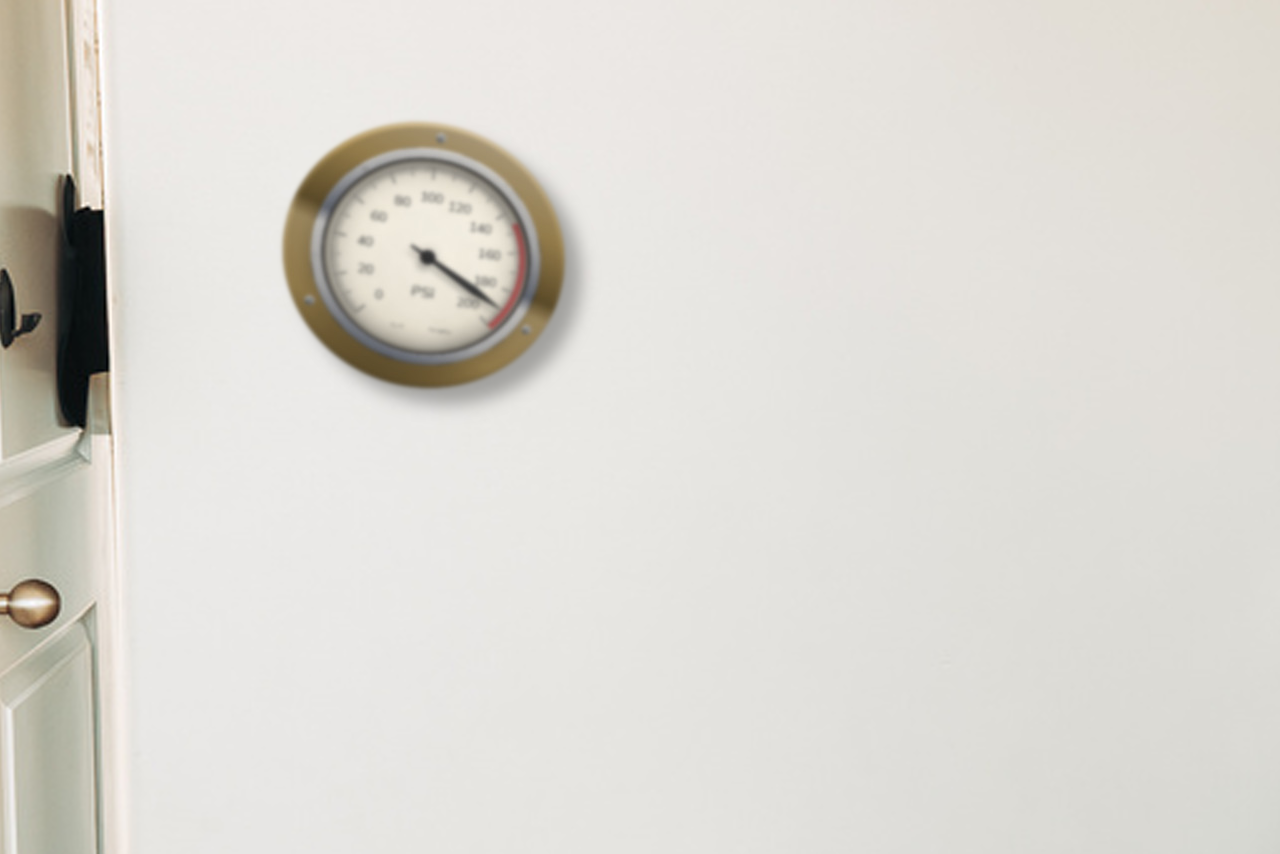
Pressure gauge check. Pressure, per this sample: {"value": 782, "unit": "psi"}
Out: {"value": 190, "unit": "psi"}
